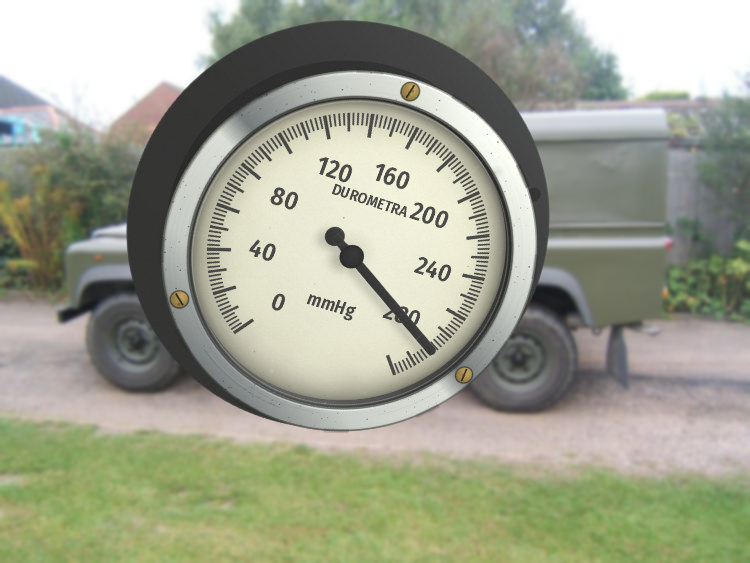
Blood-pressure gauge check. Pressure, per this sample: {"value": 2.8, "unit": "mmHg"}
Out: {"value": 280, "unit": "mmHg"}
